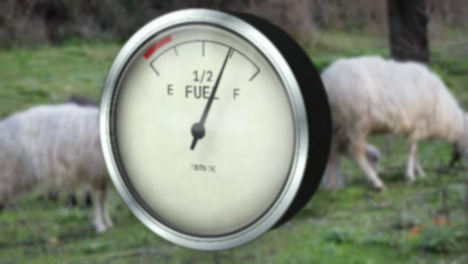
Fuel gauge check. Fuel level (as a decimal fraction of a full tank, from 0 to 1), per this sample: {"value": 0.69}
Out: {"value": 0.75}
